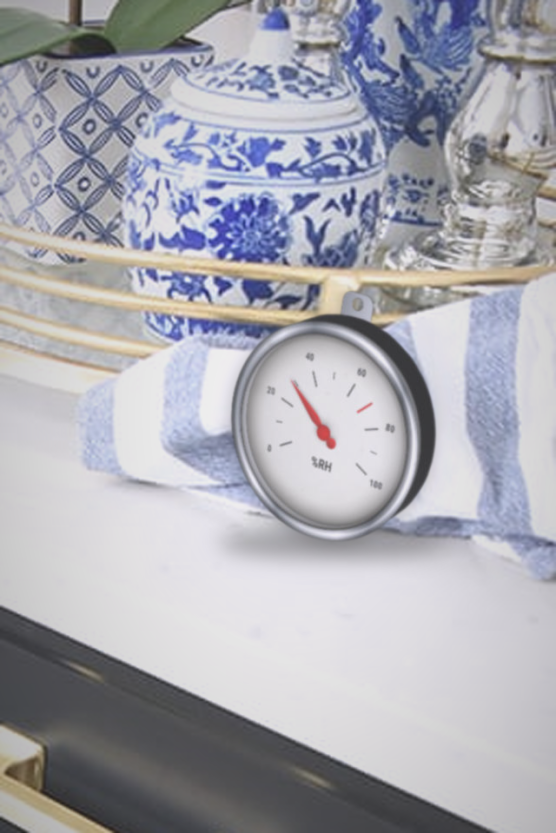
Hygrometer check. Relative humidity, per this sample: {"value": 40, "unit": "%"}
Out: {"value": 30, "unit": "%"}
